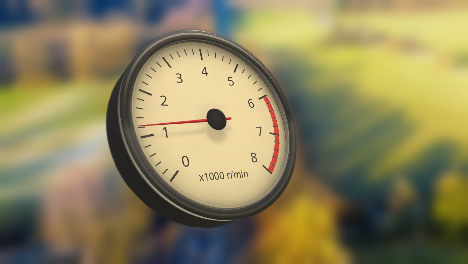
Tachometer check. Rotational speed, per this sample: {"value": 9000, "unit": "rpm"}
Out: {"value": 1200, "unit": "rpm"}
